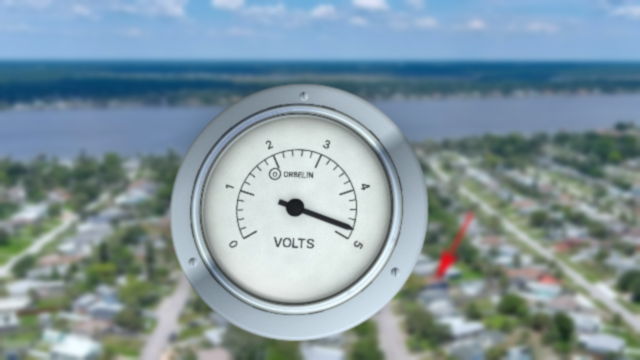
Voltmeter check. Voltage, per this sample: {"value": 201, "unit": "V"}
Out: {"value": 4.8, "unit": "V"}
